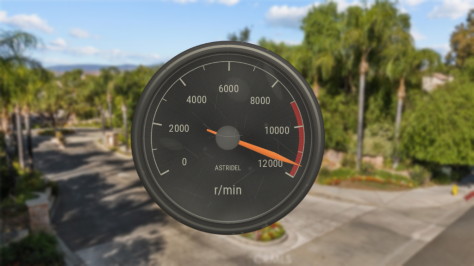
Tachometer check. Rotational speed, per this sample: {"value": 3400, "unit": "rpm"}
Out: {"value": 11500, "unit": "rpm"}
